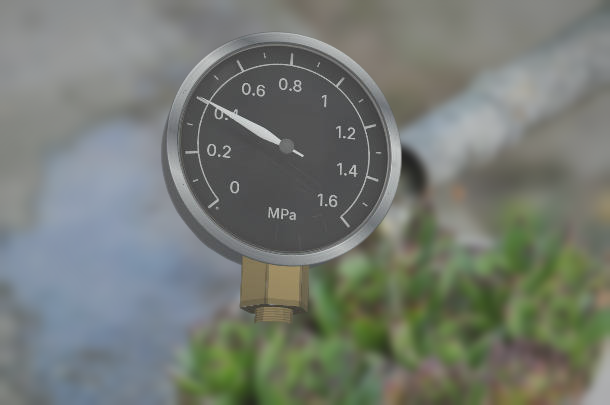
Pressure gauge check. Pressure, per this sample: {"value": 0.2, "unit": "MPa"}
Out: {"value": 0.4, "unit": "MPa"}
